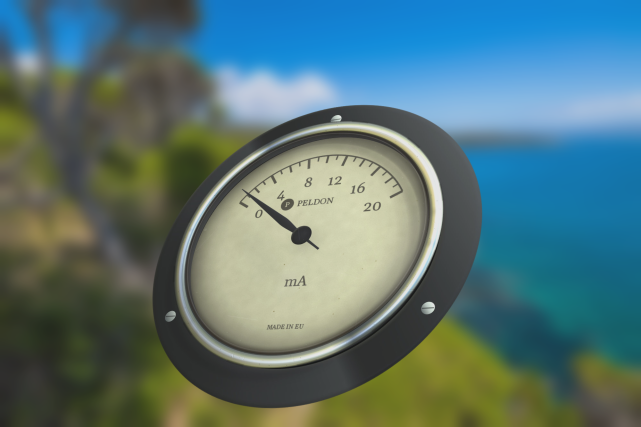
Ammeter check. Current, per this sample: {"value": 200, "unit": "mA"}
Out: {"value": 1, "unit": "mA"}
